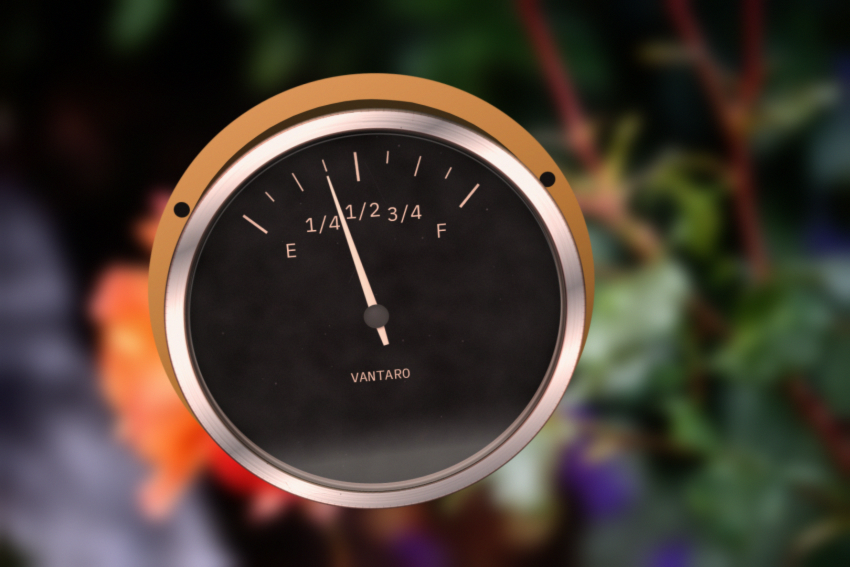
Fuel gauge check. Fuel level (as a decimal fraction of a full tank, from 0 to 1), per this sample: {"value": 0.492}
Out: {"value": 0.375}
